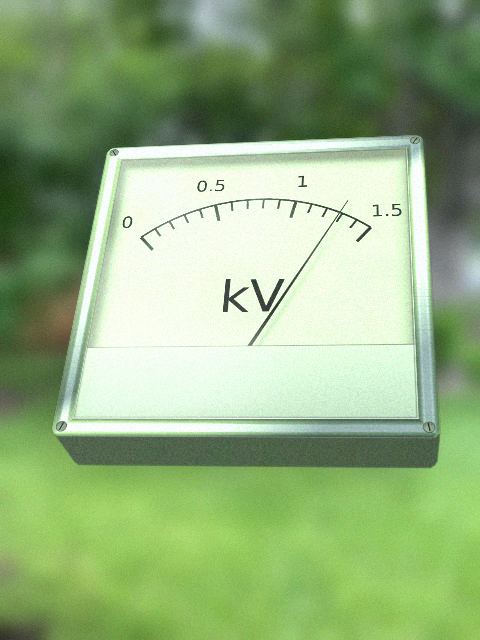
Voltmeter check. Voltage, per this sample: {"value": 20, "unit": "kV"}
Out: {"value": 1.3, "unit": "kV"}
